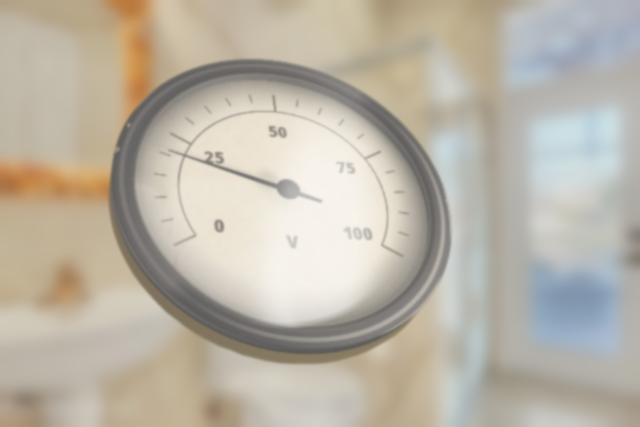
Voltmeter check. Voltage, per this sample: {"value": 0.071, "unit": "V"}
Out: {"value": 20, "unit": "V"}
